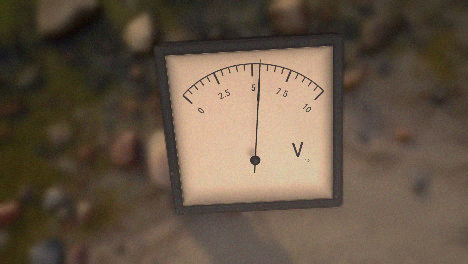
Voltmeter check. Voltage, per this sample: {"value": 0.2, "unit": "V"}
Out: {"value": 5.5, "unit": "V"}
